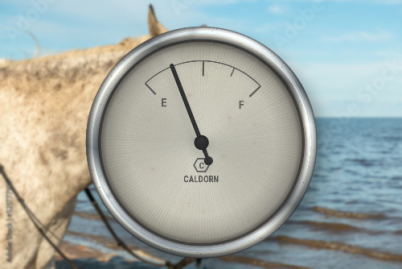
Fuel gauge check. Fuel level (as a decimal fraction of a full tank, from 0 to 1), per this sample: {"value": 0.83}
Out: {"value": 0.25}
